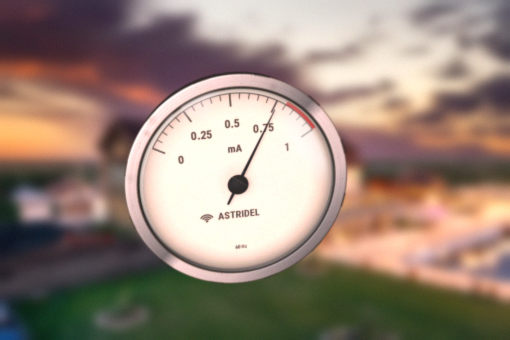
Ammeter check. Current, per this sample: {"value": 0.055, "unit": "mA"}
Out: {"value": 0.75, "unit": "mA"}
